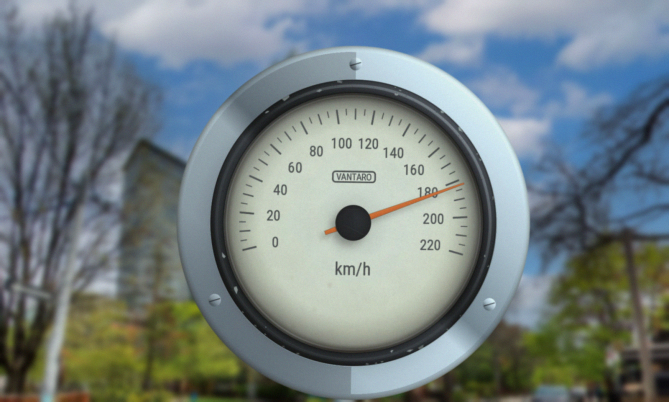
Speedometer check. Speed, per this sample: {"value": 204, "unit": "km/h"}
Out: {"value": 182.5, "unit": "km/h"}
